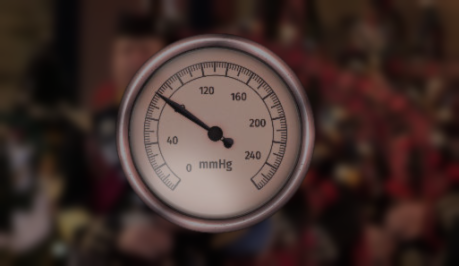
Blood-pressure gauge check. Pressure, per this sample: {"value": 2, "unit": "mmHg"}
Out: {"value": 80, "unit": "mmHg"}
